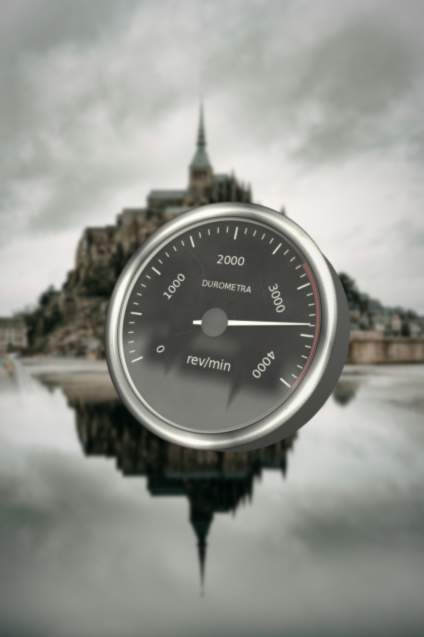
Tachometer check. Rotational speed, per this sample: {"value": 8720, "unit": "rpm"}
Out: {"value": 3400, "unit": "rpm"}
